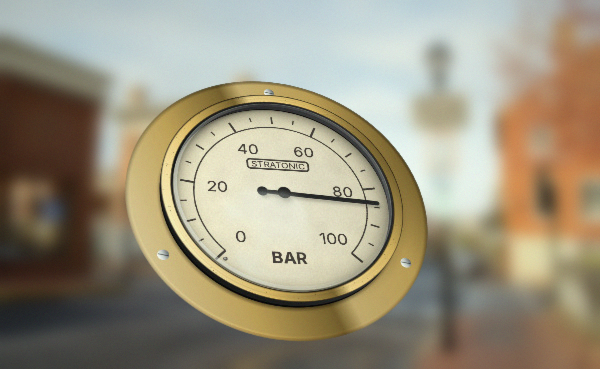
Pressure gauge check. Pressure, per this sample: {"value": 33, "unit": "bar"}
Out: {"value": 85, "unit": "bar"}
